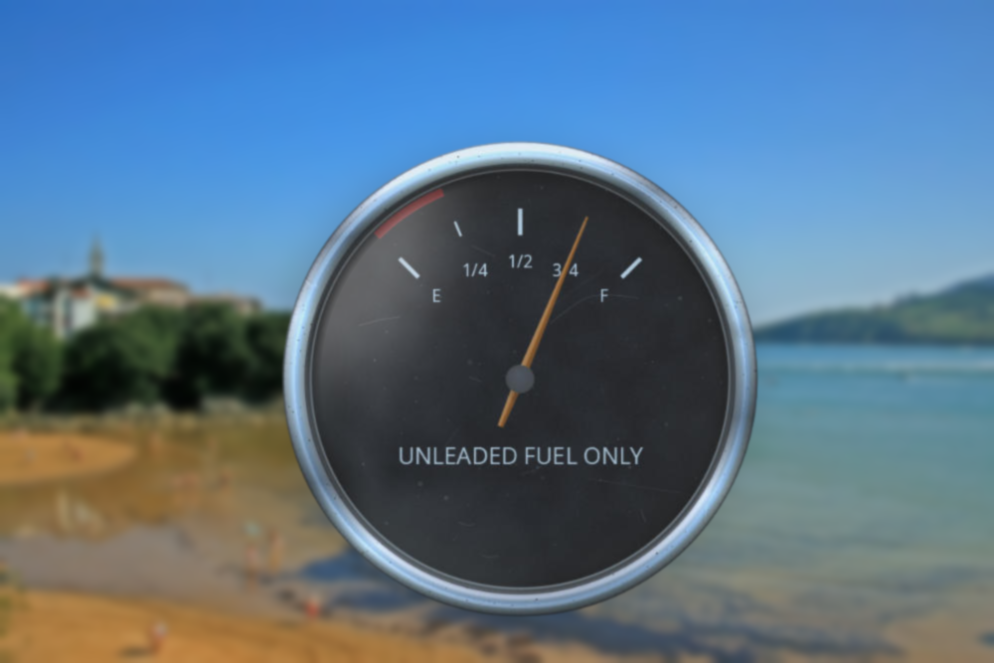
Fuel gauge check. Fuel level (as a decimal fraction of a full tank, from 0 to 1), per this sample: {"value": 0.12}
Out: {"value": 0.75}
